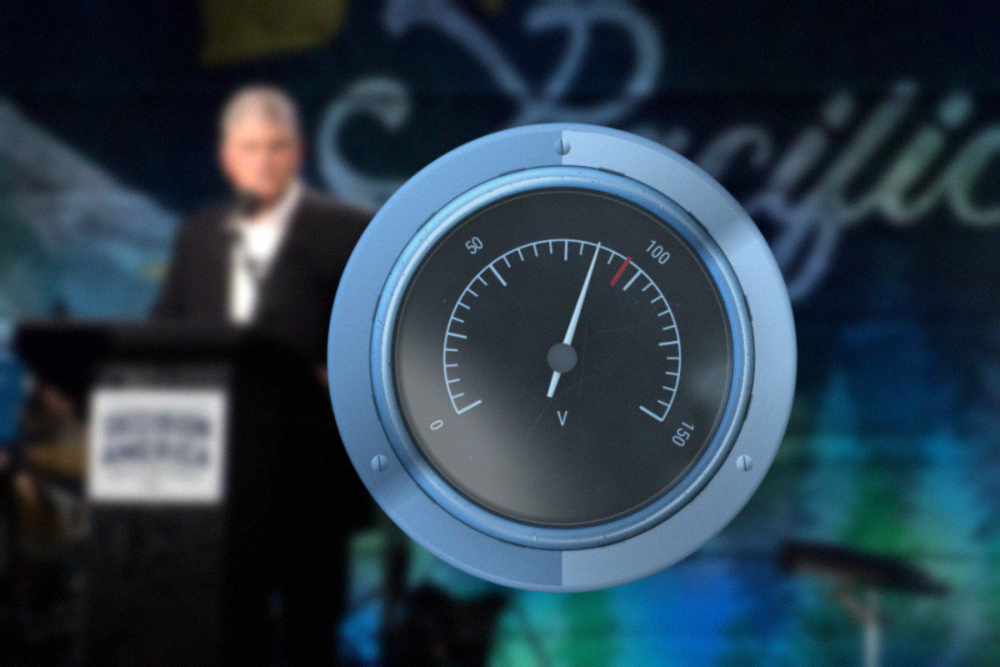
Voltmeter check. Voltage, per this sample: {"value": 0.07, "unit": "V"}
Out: {"value": 85, "unit": "V"}
